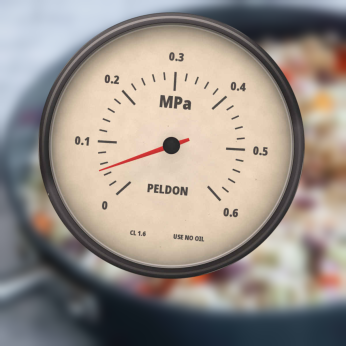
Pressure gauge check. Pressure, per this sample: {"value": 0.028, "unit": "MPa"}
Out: {"value": 0.05, "unit": "MPa"}
